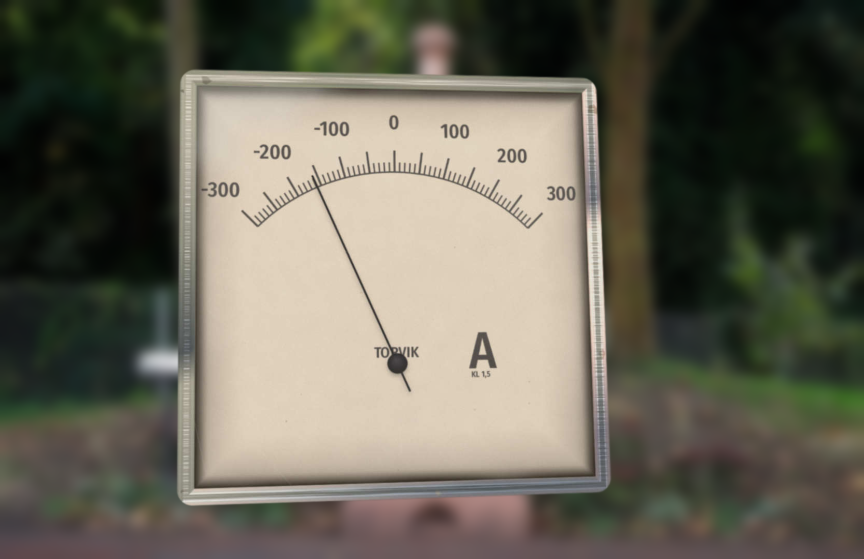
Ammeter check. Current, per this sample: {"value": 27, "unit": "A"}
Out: {"value": -160, "unit": "A"}
